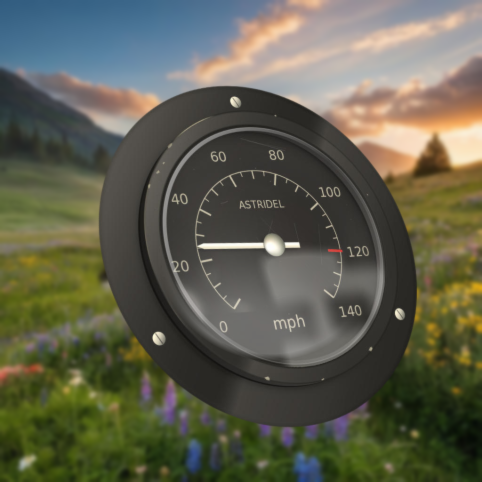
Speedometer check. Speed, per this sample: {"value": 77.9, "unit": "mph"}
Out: {"value": 25, "unit": "mph"}
